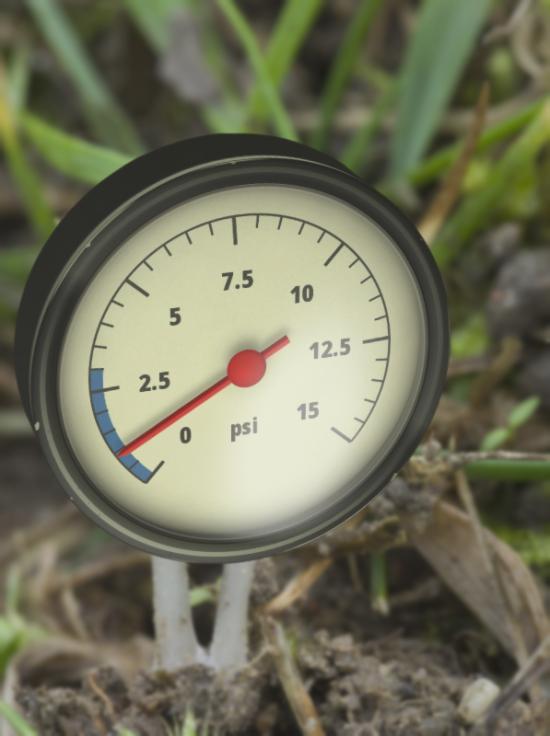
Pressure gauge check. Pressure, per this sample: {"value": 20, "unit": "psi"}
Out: {"value": 1, "unit": "psi"}
